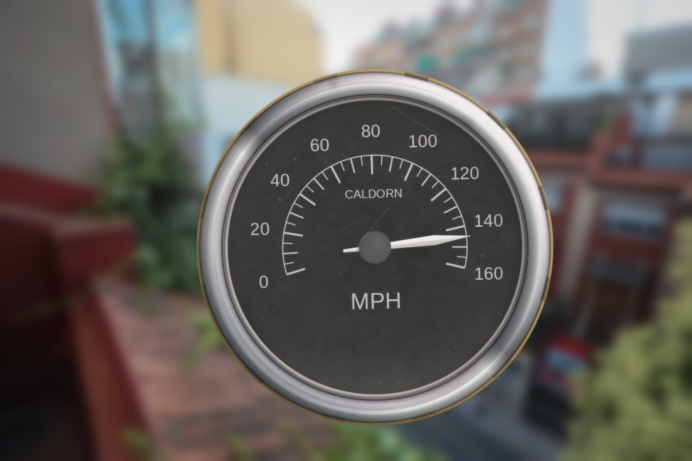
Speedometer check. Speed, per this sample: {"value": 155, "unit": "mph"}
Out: {"value": 145, "unit": "mph"}
